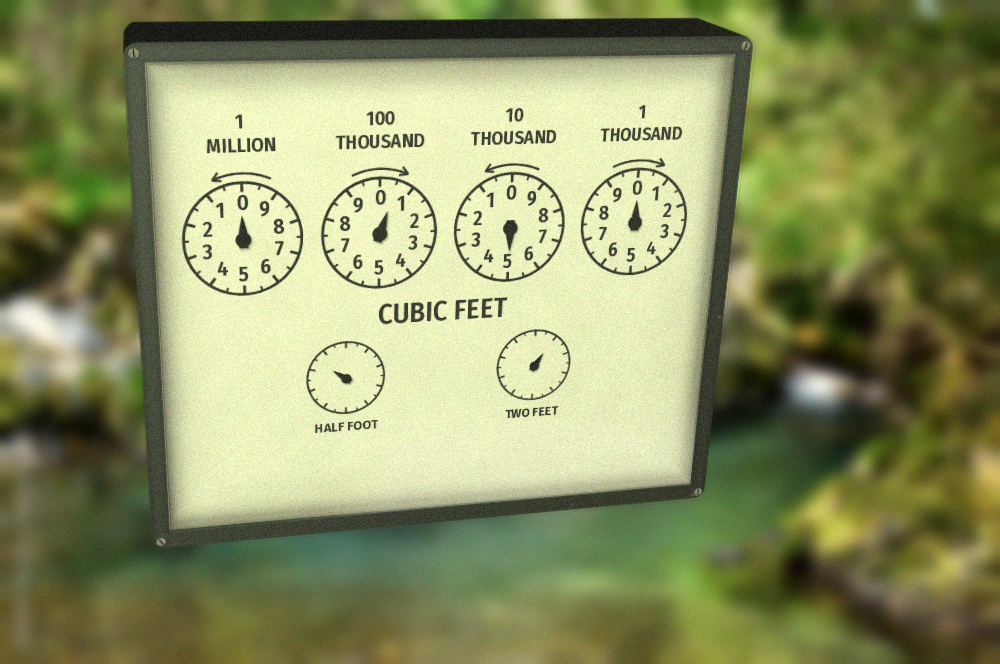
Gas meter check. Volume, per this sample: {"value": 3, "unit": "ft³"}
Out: {"value": 5000, "unit": "ft³"}
